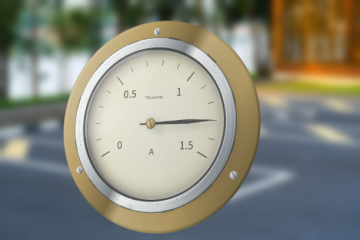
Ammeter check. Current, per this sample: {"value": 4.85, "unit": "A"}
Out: {"value": 1.3, "unit": "A"}
